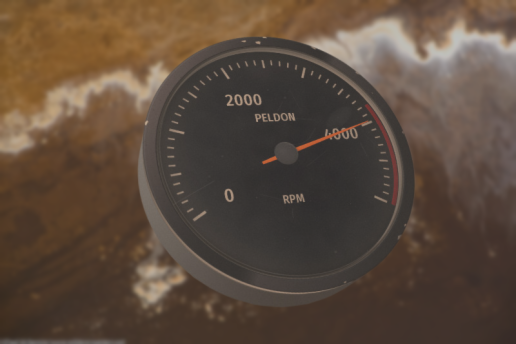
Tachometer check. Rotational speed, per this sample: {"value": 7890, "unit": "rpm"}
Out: {"value": 4000, "unit": "rpm"}
